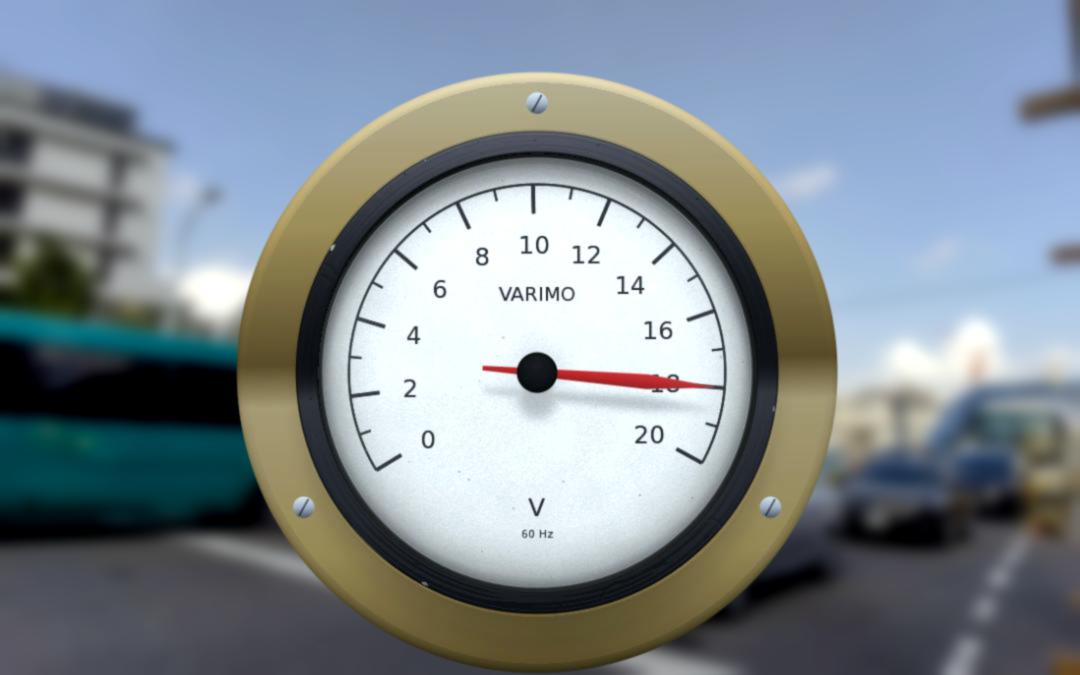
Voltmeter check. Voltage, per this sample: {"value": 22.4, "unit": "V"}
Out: {"value": 18, "unit": "V"}
